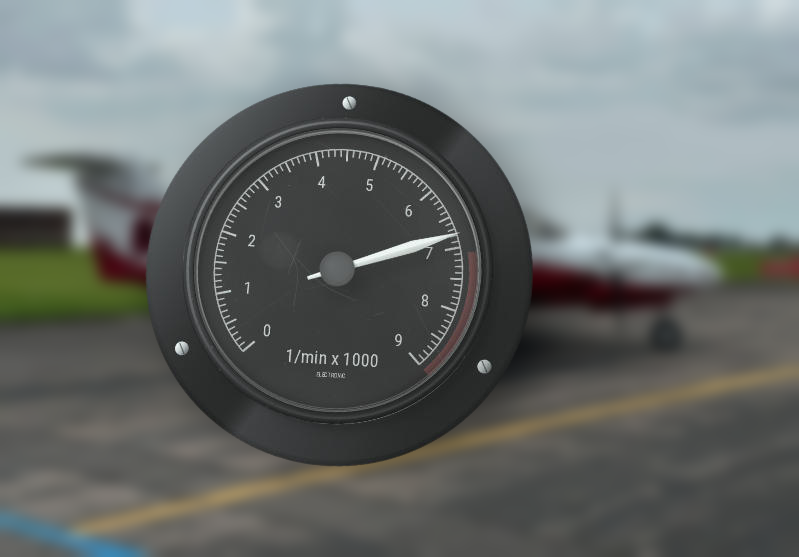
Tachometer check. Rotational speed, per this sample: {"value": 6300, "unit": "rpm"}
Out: {"value": 6800, "unit": "rpm"}
